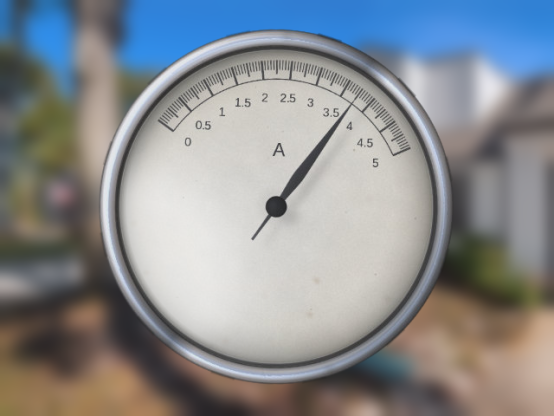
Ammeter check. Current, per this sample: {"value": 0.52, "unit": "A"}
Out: {"value": 3.75, "unit": "A"}
